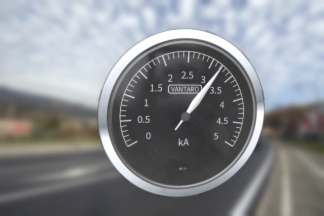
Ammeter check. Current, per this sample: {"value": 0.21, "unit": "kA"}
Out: {"value": 3.2, "unit": "kA"}
